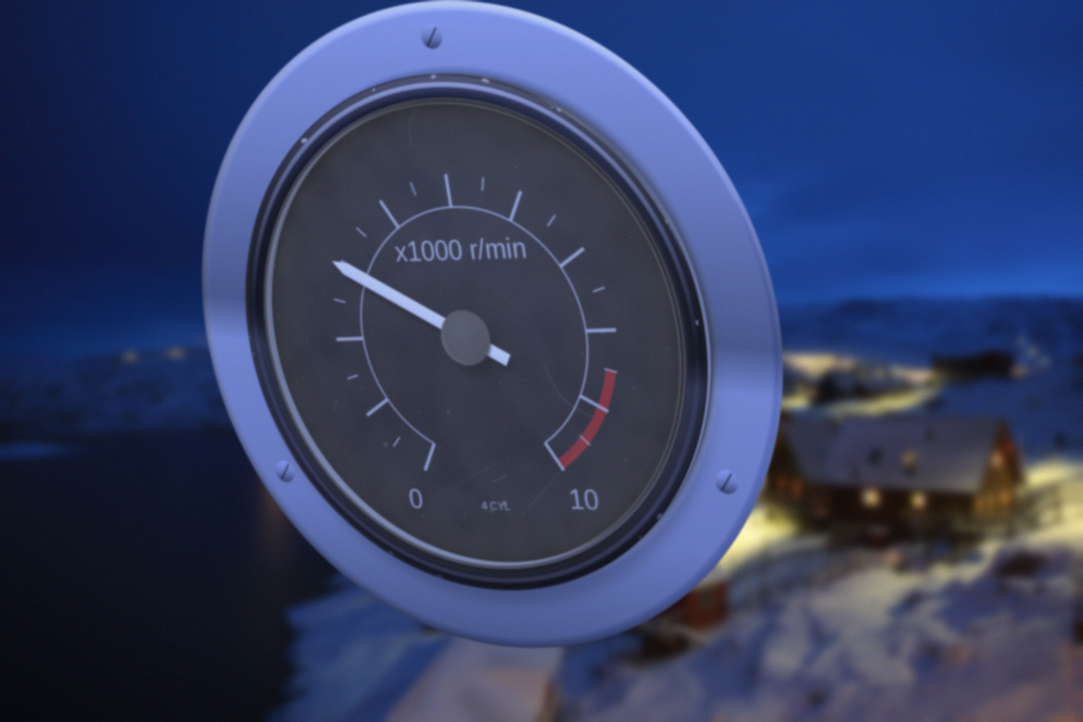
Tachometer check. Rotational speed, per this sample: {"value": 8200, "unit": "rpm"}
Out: {"value": 3000, "unit": "rpm"}
